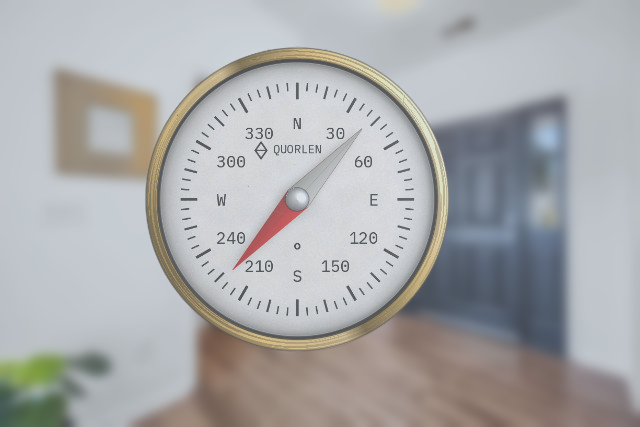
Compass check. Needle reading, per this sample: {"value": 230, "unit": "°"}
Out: {"value": 222.5, "unit": "°"}
